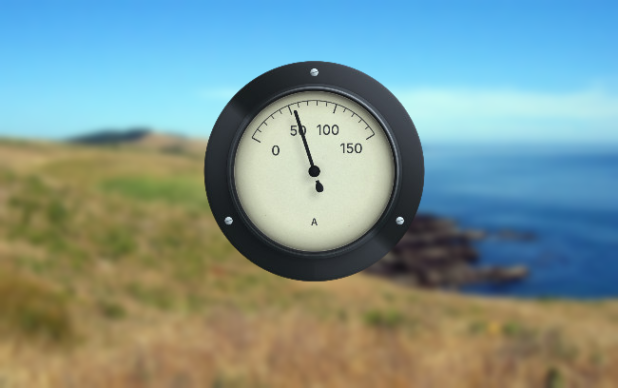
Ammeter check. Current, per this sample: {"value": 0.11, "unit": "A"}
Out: {"value": 55, "unit": "A"}
